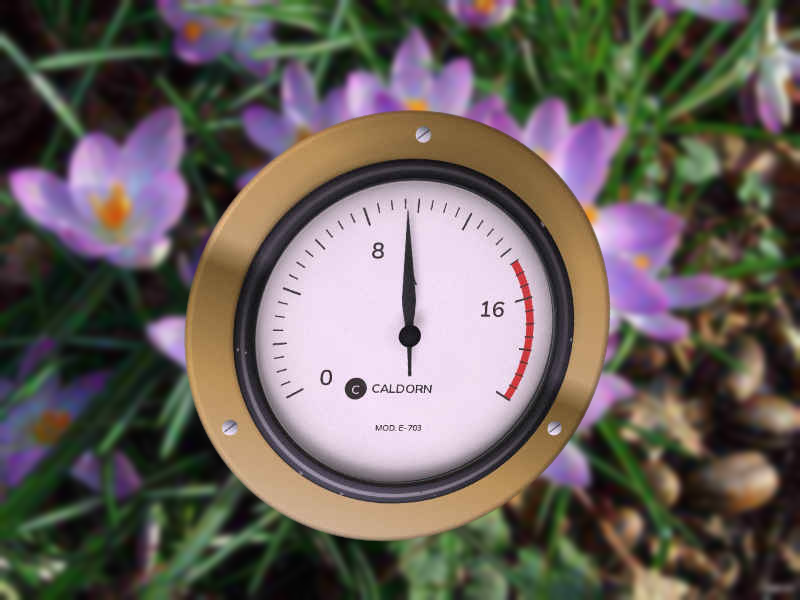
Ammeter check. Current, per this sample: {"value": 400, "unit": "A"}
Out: {"value": 9.5, "unit": "A"}
